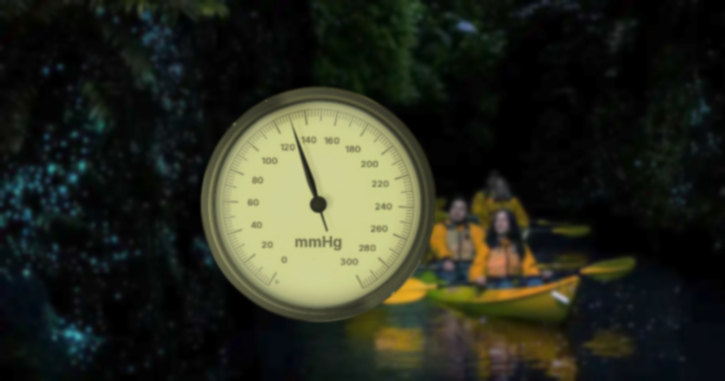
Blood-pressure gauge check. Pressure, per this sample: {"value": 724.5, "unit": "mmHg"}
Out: {"value": 130, "unit": "mmHg"}
